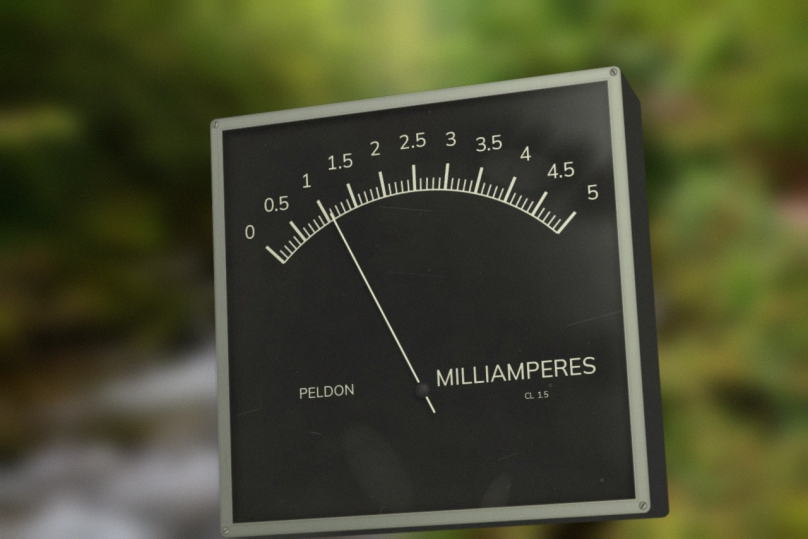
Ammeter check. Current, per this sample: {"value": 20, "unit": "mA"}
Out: {"value": 1.1, "unit": "mA"}
